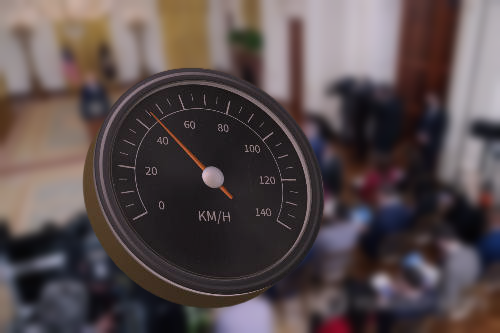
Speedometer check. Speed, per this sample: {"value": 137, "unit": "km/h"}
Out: {"value": 45, "unit": "km/h"}
